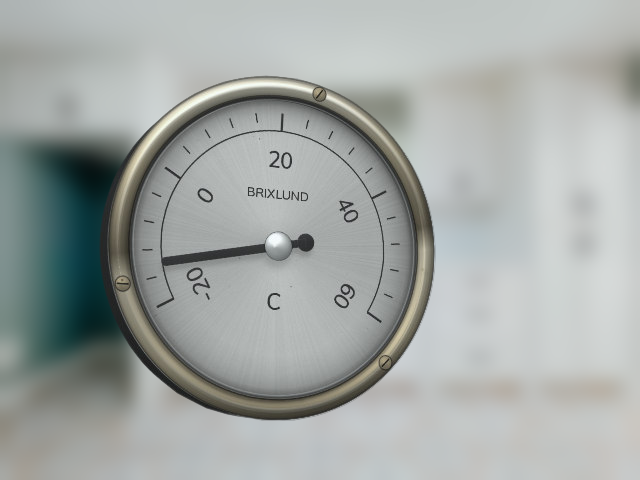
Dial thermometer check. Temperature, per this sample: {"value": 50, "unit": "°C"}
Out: {"value": -14, "unit": "°C"}
